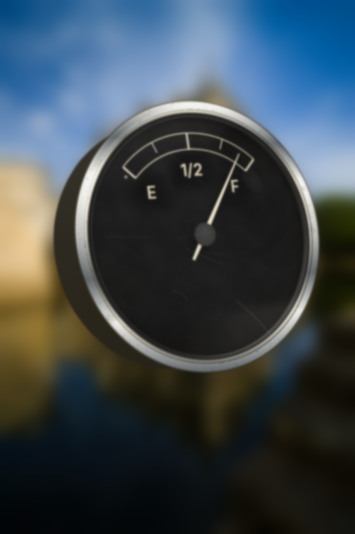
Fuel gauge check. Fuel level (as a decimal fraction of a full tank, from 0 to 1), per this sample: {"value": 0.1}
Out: {"value": 0.875}
